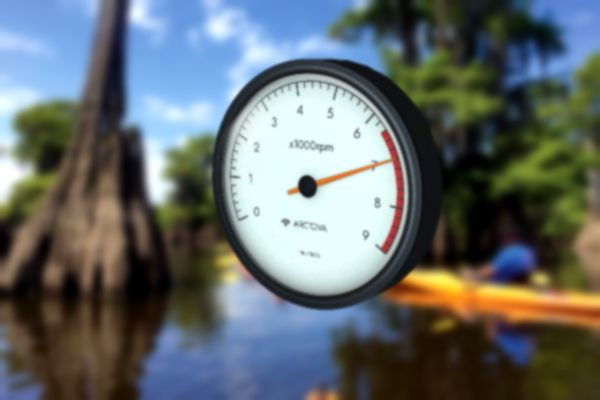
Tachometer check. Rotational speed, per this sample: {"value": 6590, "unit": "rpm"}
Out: {"value": 7000, "unit": "rpm"}
